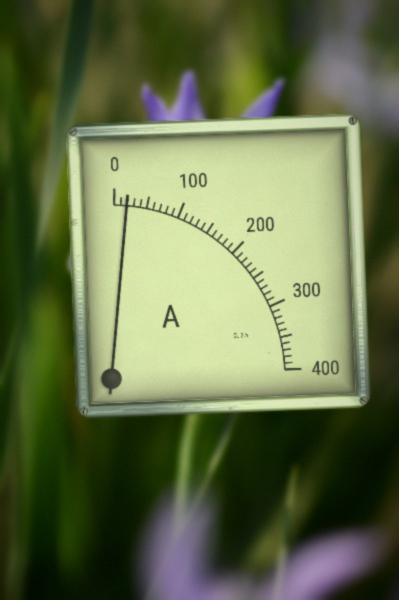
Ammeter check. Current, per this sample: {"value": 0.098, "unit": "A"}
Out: {"value": 20, "unit": "A"}
